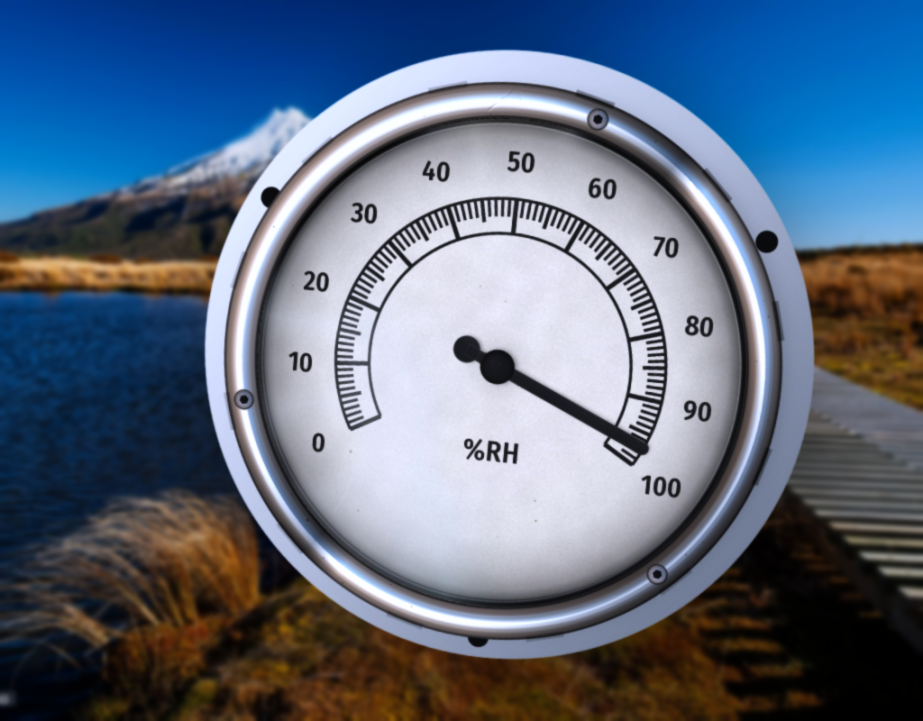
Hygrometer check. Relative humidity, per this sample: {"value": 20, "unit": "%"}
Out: {"value": 97, "unit": "%"}
